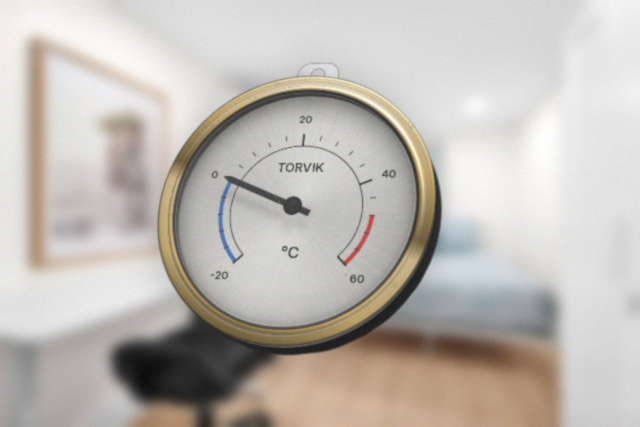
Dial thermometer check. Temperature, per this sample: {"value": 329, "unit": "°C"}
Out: {"value": 0, "unit": "°C"}
